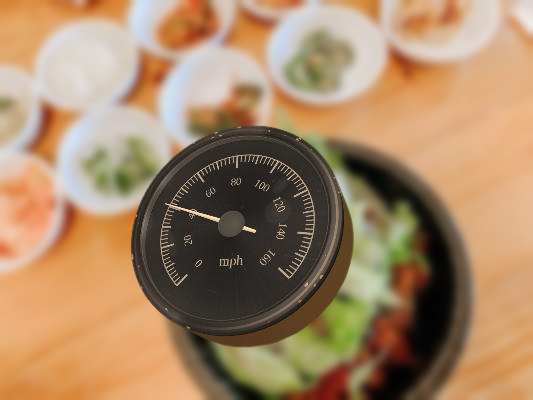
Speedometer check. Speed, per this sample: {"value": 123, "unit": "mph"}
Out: {"value": 40, "unit": "mph"}
